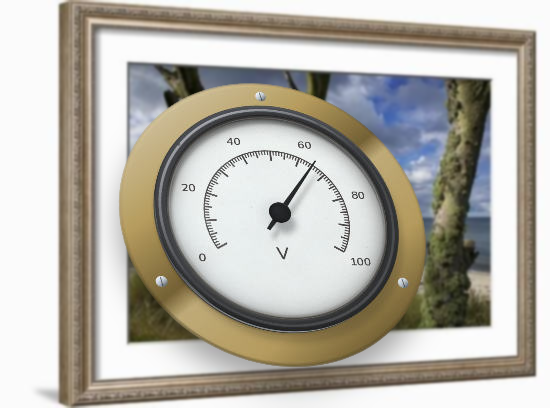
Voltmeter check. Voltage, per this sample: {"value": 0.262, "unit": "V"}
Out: {"value": 65, "unit": "V"}
